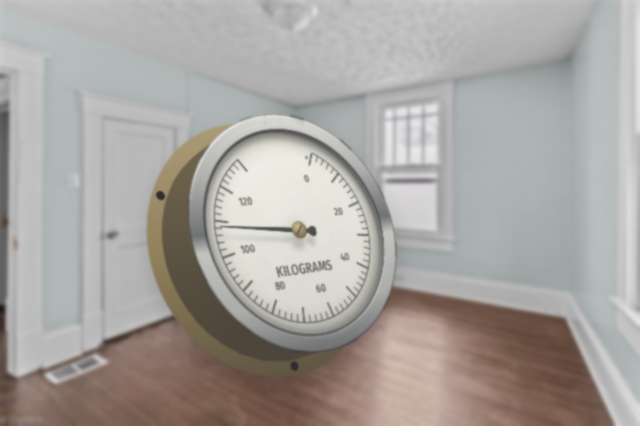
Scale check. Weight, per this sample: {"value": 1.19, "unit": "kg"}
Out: {"value": 108, "unit": "kg"}
